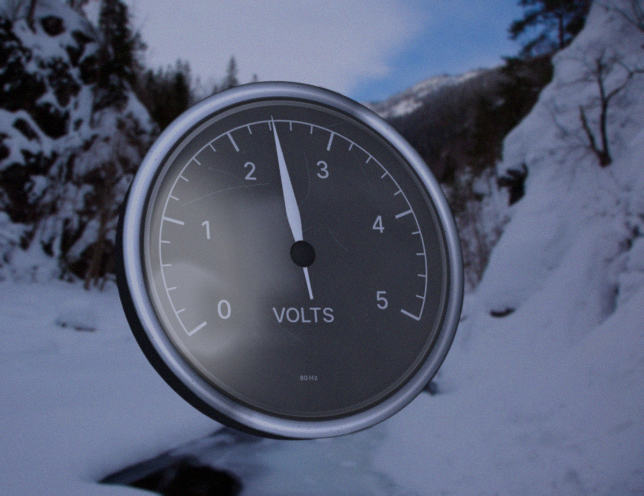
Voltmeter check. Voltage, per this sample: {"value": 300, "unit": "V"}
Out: {"value": 2.4, "unit": "V"}
